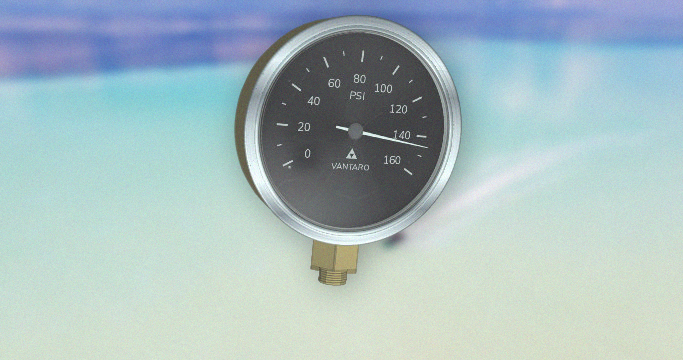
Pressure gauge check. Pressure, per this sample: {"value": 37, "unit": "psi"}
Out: {"value": 145, "unit": "psi"}
